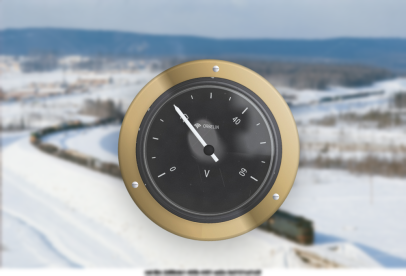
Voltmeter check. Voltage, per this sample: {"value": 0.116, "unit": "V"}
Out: {"value": 20, "unit": "V"}
